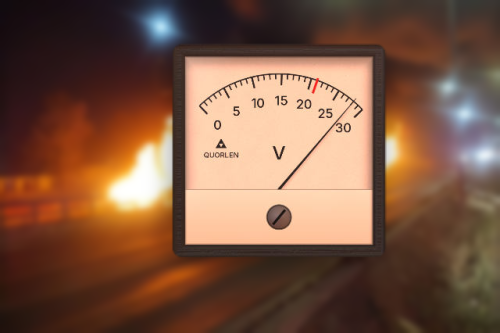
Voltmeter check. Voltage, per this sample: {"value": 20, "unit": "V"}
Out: {"value": 28, "unit": "V"}
